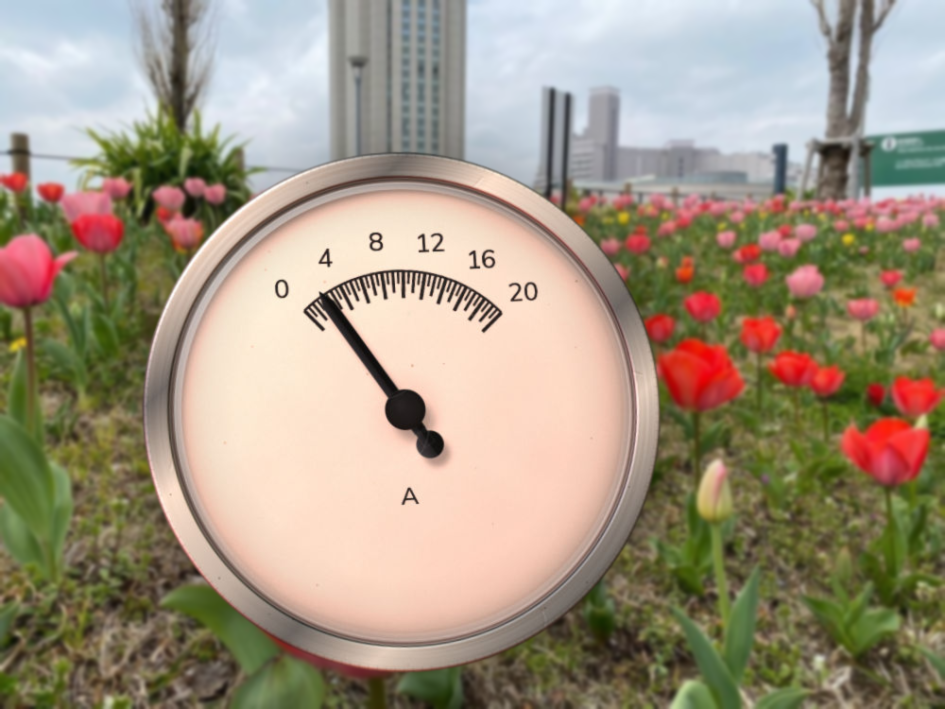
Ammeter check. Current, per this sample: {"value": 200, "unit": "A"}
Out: {"value": 2, "unit": "A"}
